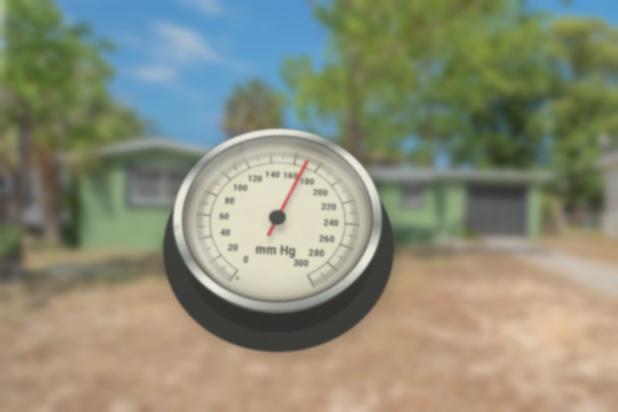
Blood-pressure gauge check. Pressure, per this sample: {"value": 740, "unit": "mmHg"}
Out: {"value": 170, "unit": "mmHg"}
